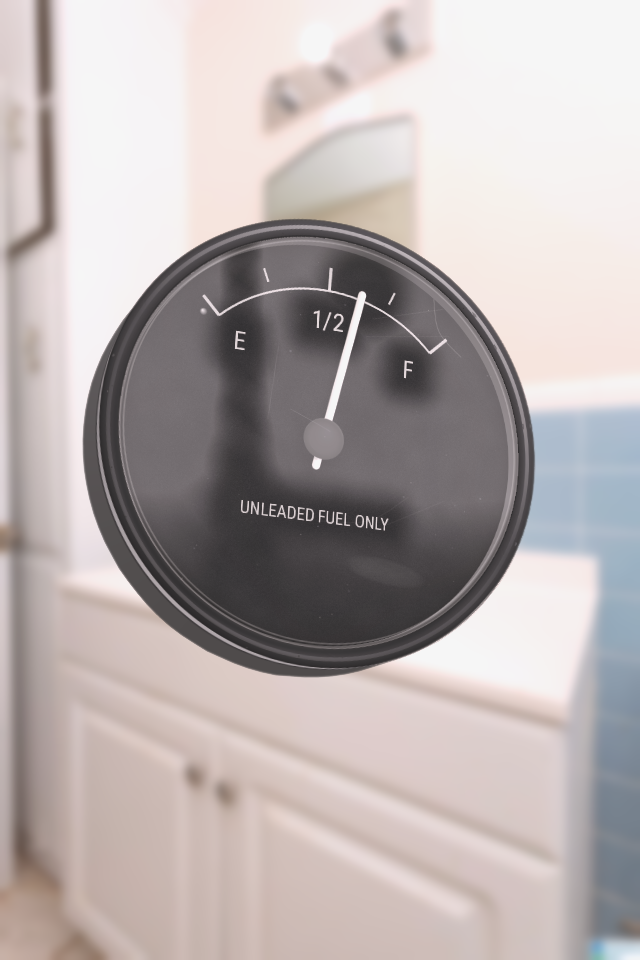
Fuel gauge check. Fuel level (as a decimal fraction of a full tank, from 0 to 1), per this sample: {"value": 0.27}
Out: {"value": 0.625}
